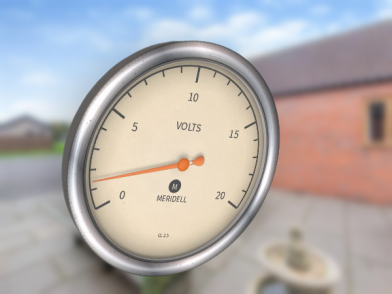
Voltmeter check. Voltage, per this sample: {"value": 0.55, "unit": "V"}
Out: {"value": 1.5, "unit": "V"}
